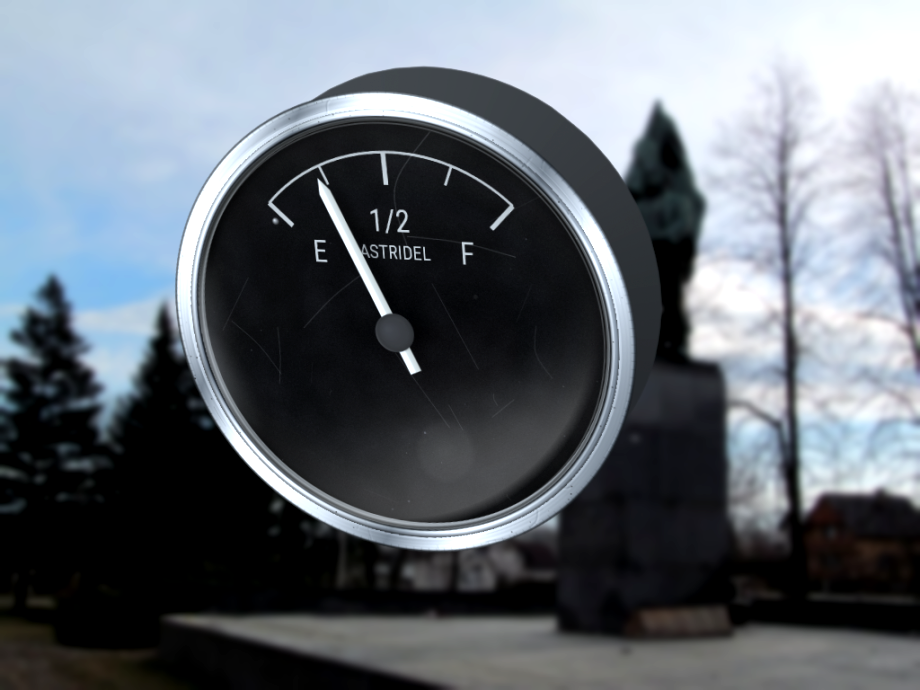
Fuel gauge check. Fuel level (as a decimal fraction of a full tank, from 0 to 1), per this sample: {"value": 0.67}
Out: {"value": 0.25}
